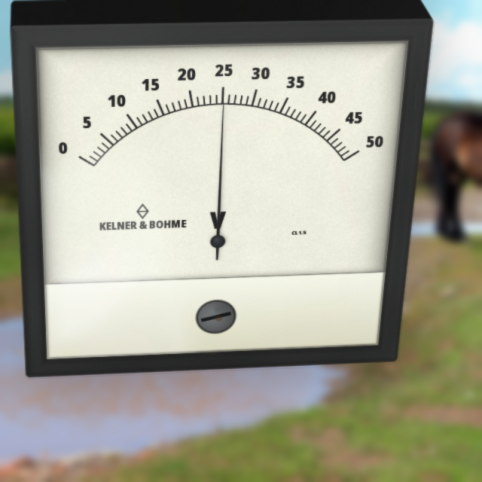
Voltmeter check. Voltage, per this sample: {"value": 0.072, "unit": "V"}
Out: {"value": 25, "unit": "V"}
